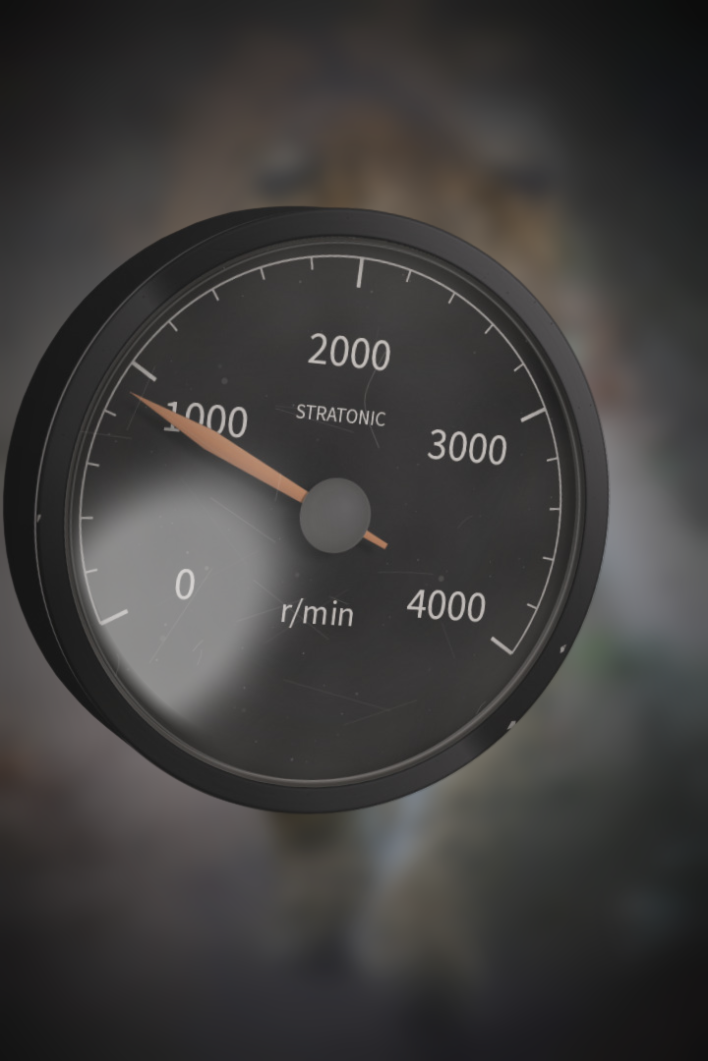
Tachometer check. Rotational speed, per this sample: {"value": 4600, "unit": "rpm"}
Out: {"value": 900, "unit": "rpm"}
